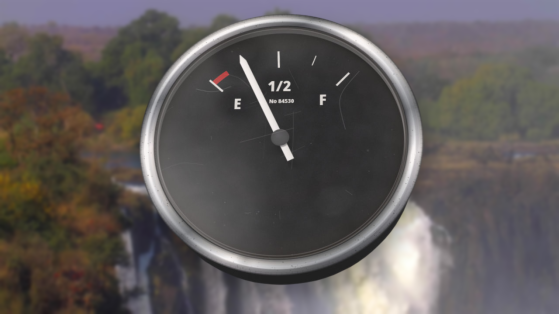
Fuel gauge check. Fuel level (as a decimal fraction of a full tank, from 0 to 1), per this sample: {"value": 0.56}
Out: {"value": 0.25}
